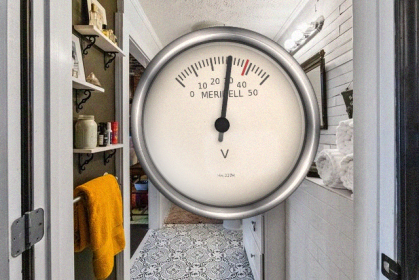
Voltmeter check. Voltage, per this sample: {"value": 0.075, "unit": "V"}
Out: {"value": 30, "unit": "V"}
